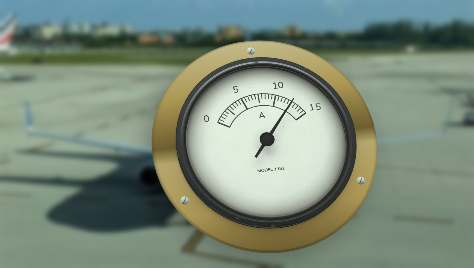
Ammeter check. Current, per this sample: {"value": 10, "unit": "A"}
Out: {"value": 12.5, "unit": "A"}
